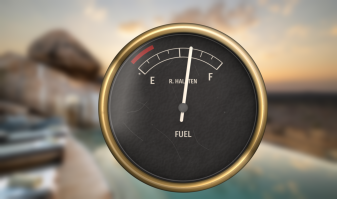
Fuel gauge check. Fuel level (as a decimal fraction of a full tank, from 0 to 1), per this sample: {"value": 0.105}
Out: {"value": 0.625}
